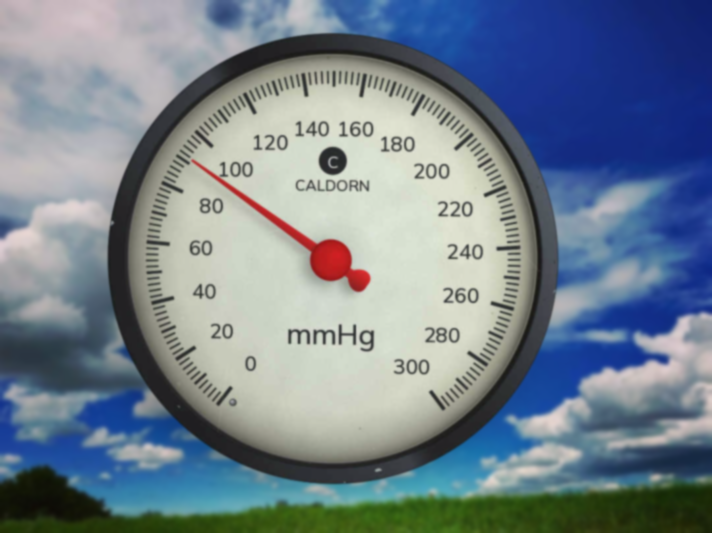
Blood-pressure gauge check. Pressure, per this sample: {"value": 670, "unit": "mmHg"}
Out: {"value": 92, "unit": "mmHg"}
